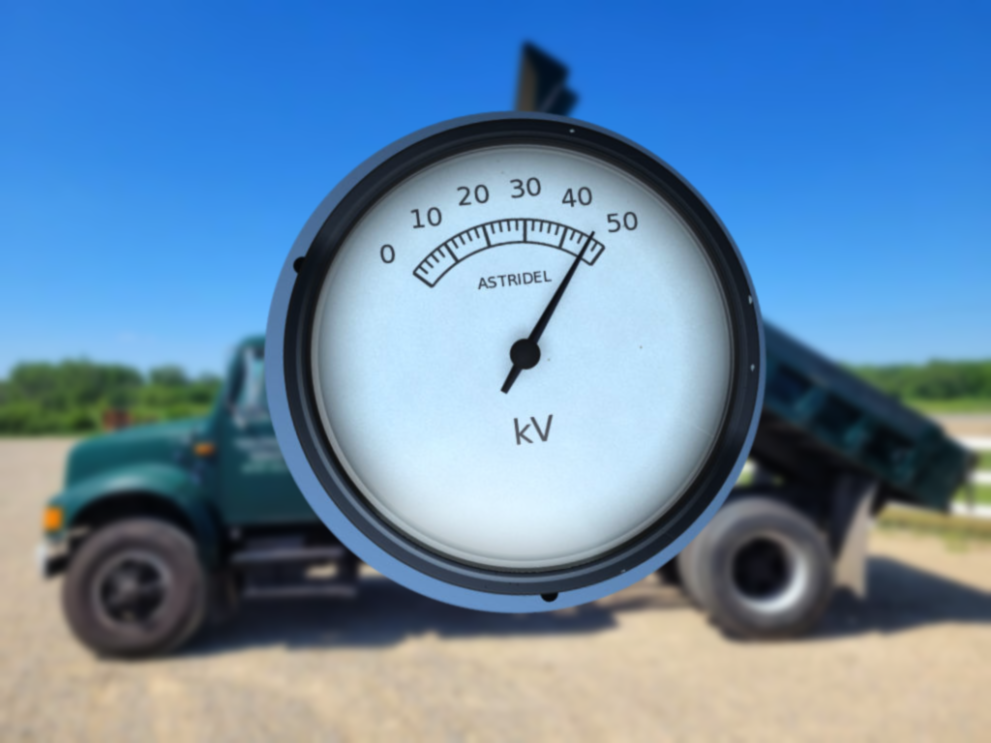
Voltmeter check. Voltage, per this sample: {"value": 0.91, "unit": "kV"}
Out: {"value": 46, "unit": "kV"}
